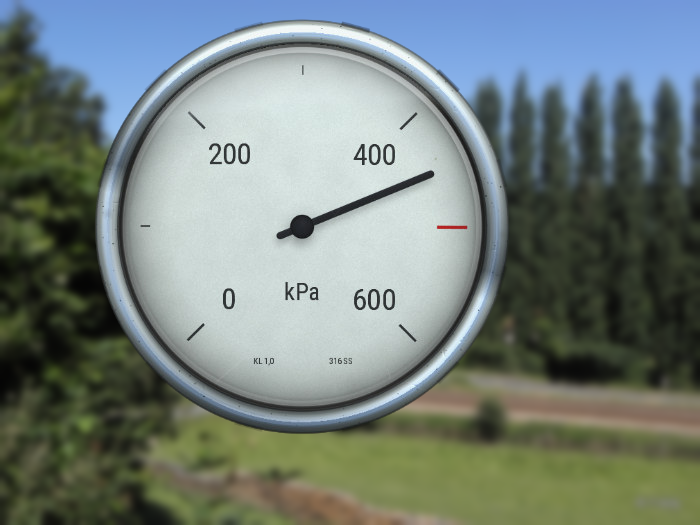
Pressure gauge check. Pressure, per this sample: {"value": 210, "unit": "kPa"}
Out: {"value": 450, "unit": "kPa"}
